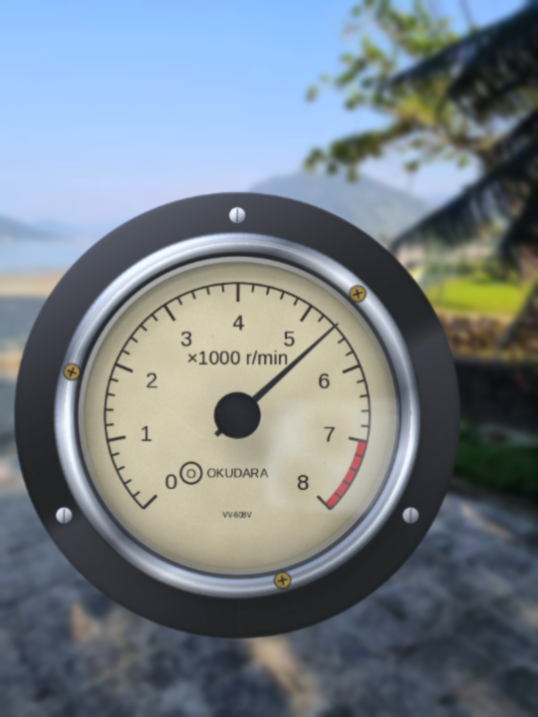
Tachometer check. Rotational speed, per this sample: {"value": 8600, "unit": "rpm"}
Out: {"value": 5400, "unit": "rpm"}
